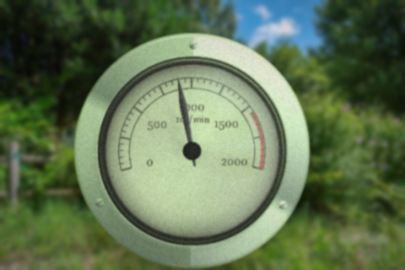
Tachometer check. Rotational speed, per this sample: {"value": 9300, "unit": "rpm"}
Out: {"value": 900, "unit": "rpm"}
